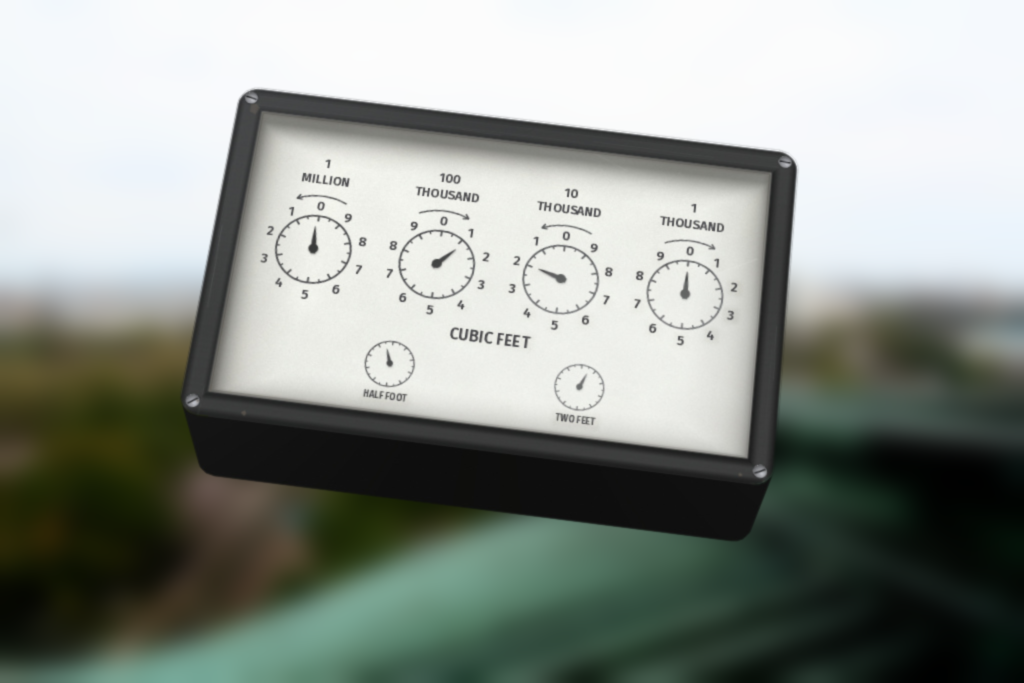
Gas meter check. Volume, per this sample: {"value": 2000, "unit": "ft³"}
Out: {"value": 12000, "unit": "ft³"}
